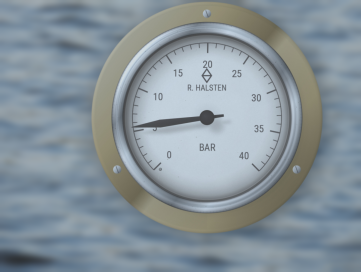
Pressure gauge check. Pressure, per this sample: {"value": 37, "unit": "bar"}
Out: {"value": 5.5, "unit": "bar"}
